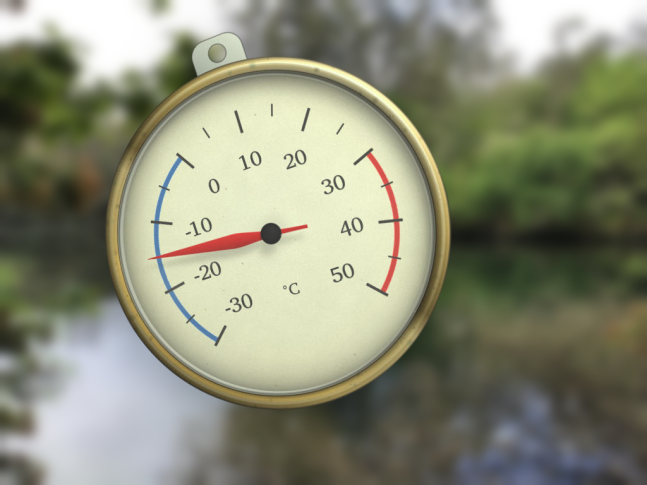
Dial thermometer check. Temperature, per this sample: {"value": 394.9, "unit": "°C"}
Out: {"value": -15, "unit": "°C"}
